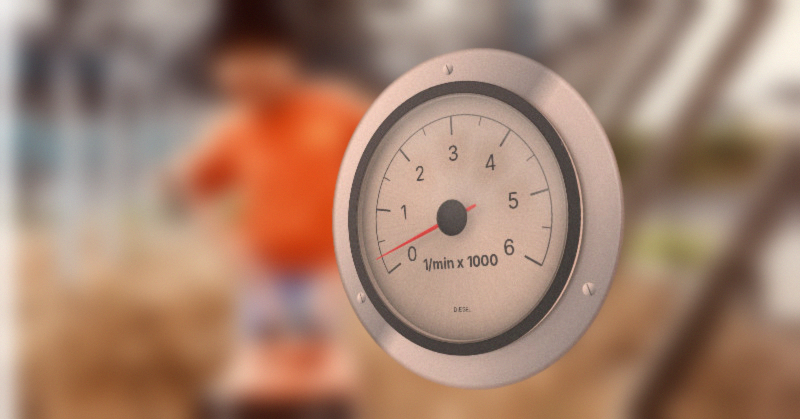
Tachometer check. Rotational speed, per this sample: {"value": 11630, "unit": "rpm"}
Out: {"value": 250, "unit": "rpm"}
